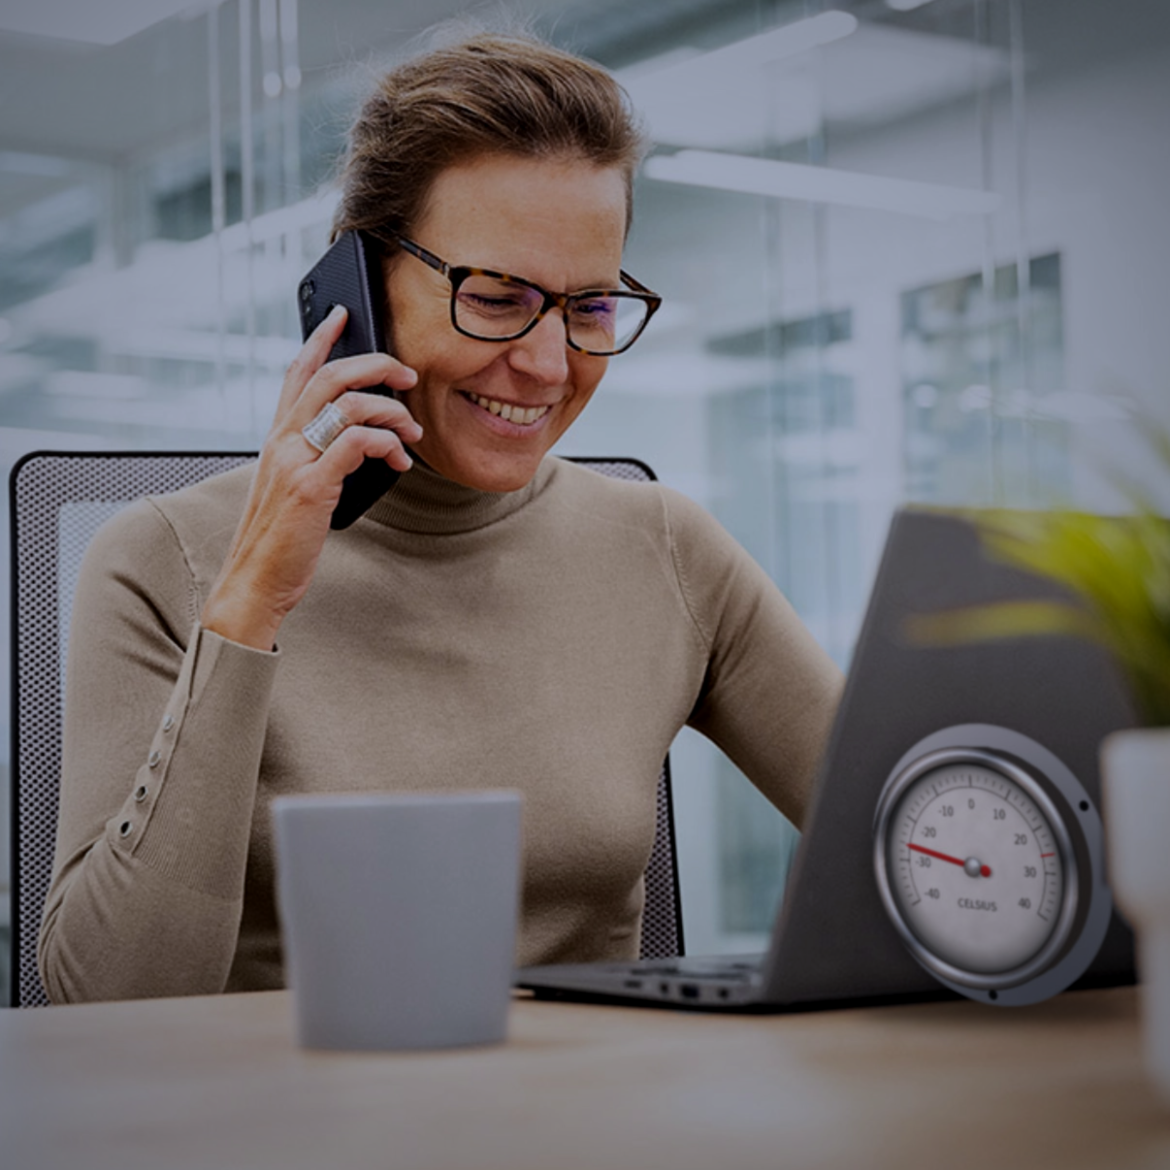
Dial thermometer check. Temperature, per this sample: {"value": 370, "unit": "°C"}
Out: {"value": -26, "unit": "°C"}
